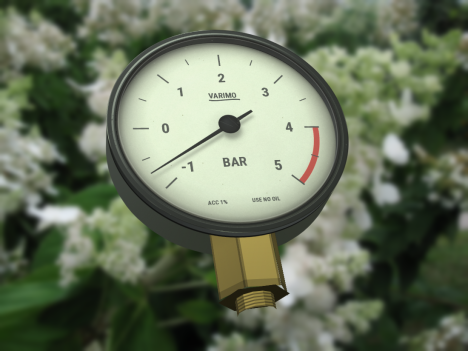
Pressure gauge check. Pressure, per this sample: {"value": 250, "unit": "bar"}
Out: {"value": -0.75, "unit": "bar"}
